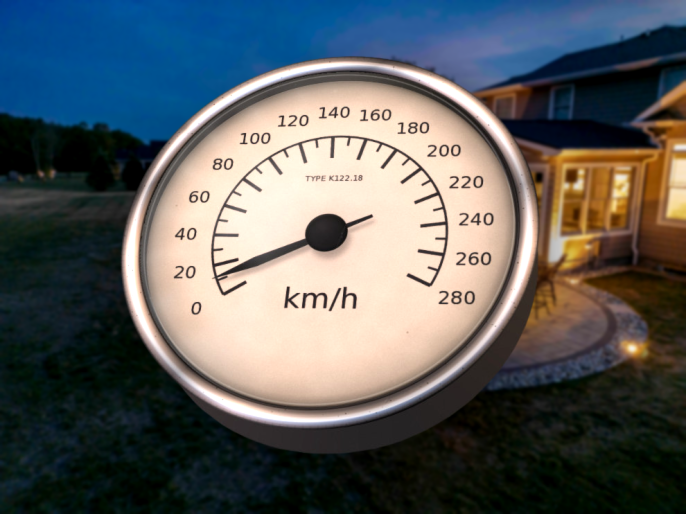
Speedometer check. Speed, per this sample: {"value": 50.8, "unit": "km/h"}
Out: {"value": 10, "unit": "km/h"}
